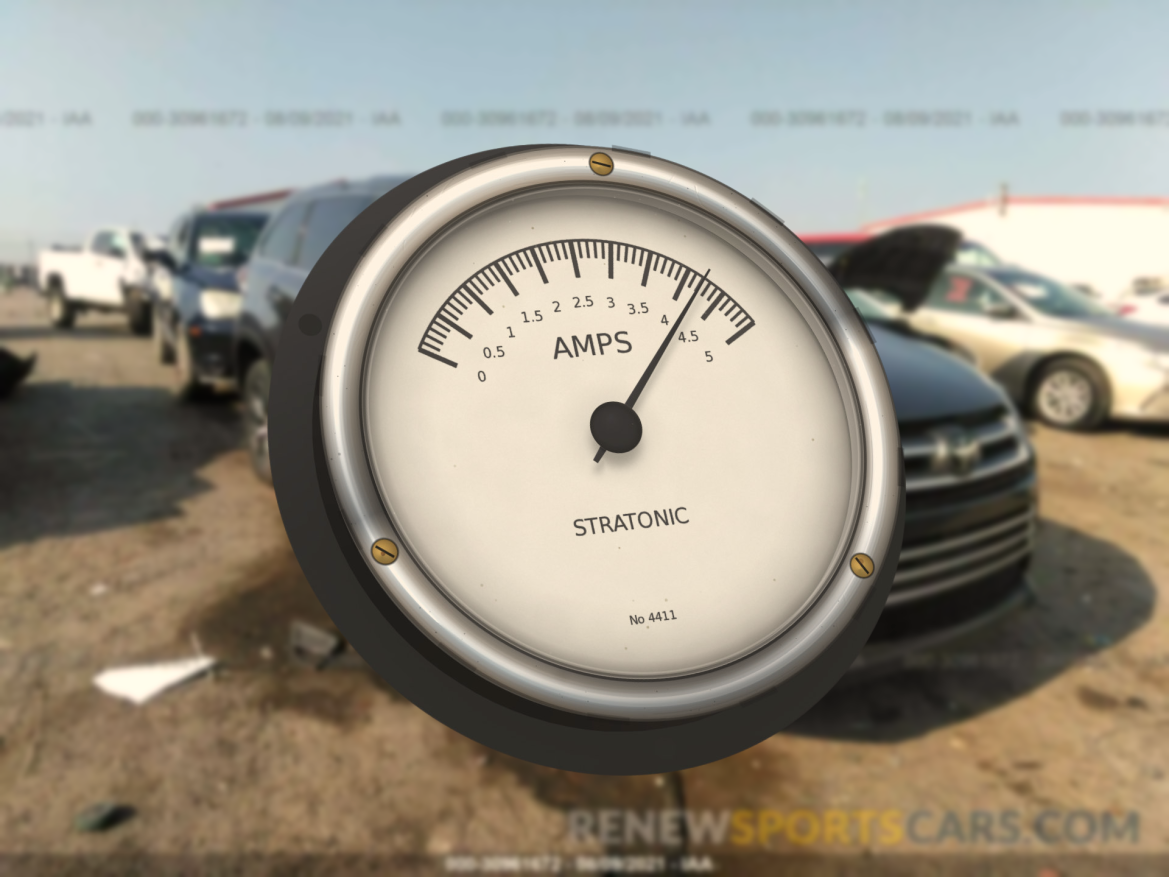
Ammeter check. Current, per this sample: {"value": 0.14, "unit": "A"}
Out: {"value": 4.2, "unit": "A"}
